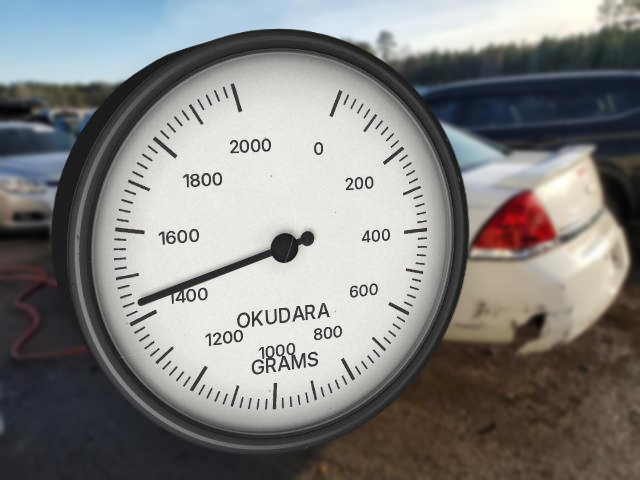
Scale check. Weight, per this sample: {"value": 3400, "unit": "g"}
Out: {"value": 1440, "unit": "g"}
